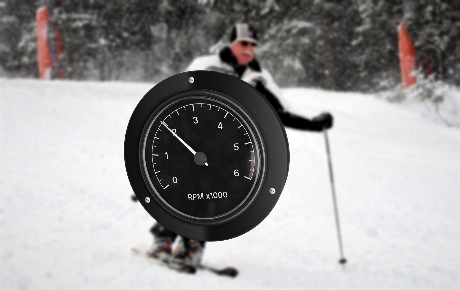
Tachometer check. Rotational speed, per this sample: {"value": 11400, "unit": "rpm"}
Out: {"value": 2000, "unit": "rpm"}
